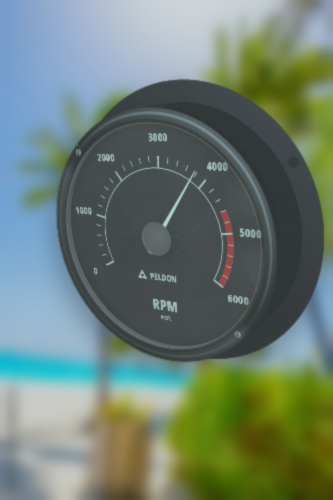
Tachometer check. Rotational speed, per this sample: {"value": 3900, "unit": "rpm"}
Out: {"value": 3800, "unit": "rpm"}
